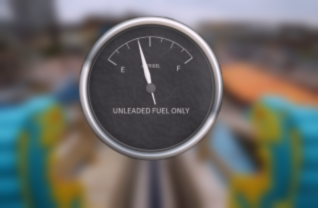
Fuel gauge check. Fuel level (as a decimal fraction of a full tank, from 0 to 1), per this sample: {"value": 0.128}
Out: {"value": 0.375}
